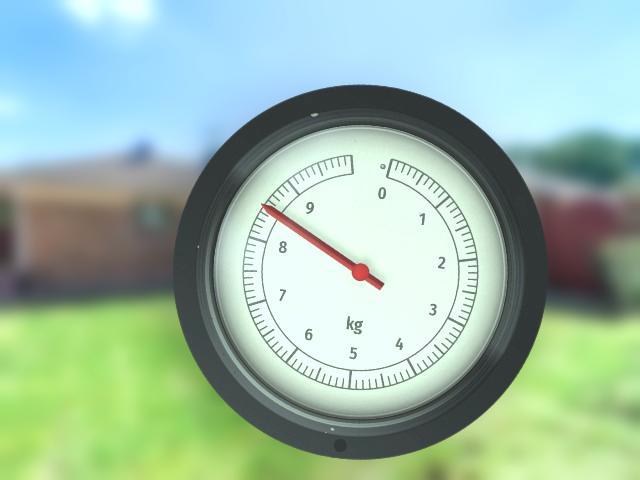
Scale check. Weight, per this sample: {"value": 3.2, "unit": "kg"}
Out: {"value": 8.5, "unit": "kg"}
